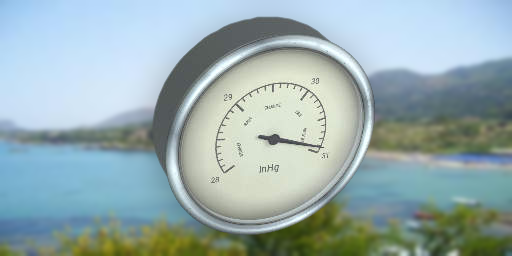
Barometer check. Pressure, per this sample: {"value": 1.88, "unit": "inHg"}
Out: {"value": 30.9, "unit": "inHg"}
